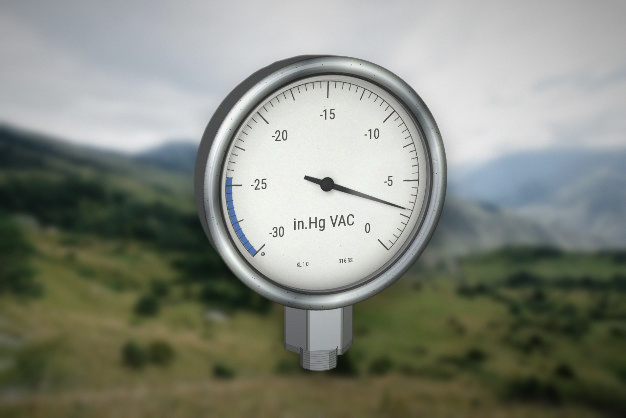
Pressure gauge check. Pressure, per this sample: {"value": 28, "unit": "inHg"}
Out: {"value": -3, "unit": "inHg"}
